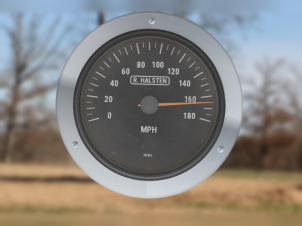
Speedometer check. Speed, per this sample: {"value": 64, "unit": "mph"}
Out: {"value": 165, "unit": "mph"}
